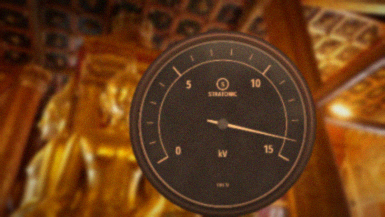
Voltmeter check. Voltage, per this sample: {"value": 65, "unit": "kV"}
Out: {"value": 14, "unit": "kV"}
